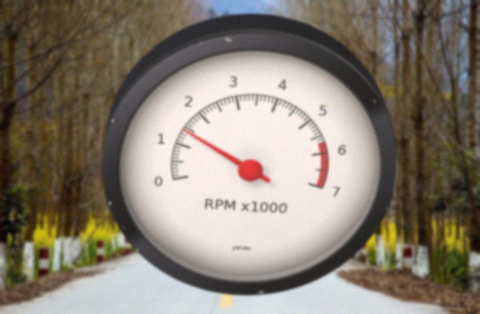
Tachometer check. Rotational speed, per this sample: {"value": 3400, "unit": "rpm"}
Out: {"value": 1500, "unit": "rpm"}
